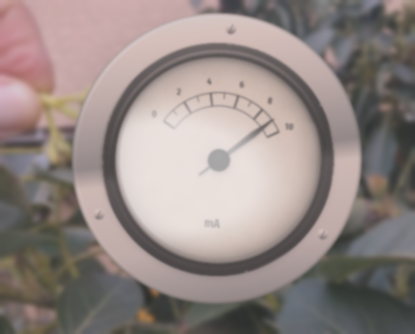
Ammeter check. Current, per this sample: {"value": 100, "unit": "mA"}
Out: {"value": 9, "unit": "mA"}
